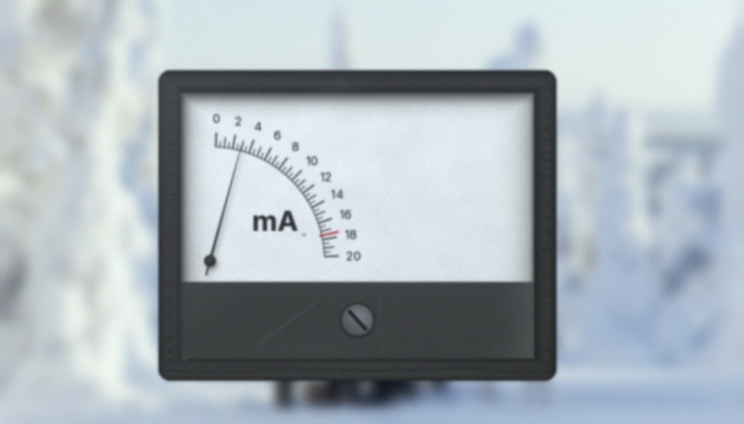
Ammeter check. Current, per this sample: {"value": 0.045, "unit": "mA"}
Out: {"value": 3, "unit": "mA"}
